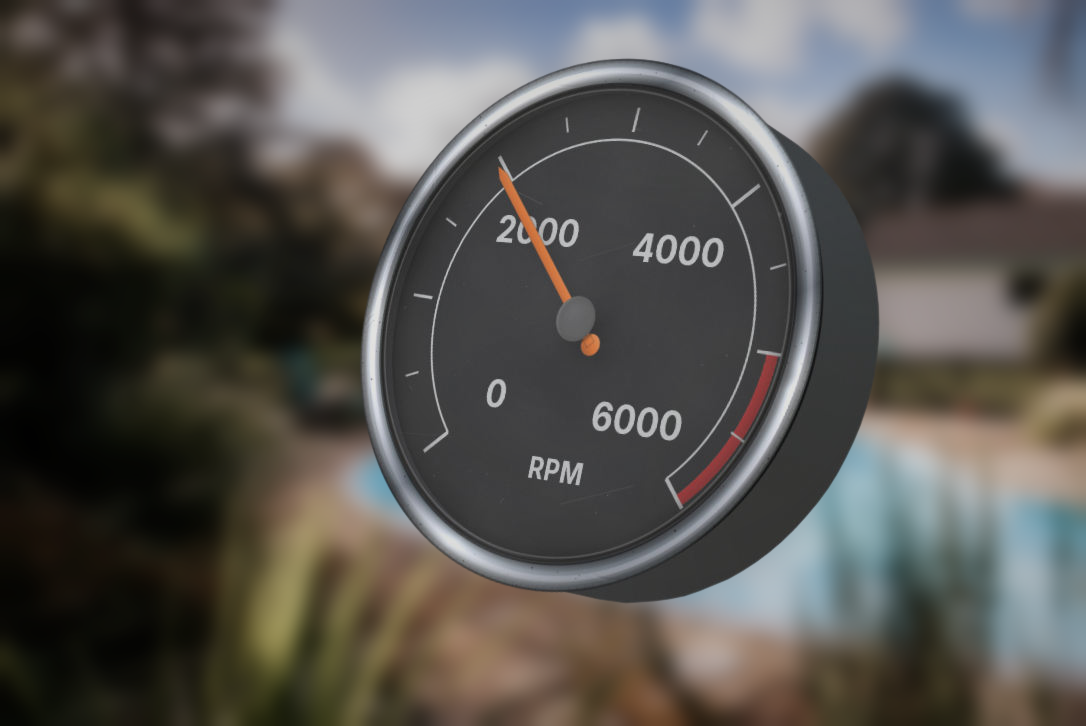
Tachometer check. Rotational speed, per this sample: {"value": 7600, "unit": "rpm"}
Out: {"value": 2000, "unit": "rpm"}
